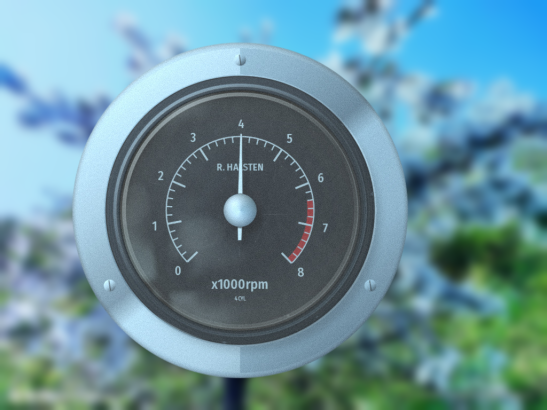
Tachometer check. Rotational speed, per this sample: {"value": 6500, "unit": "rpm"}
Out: {"value": 4000, "unit": "rpm"}
